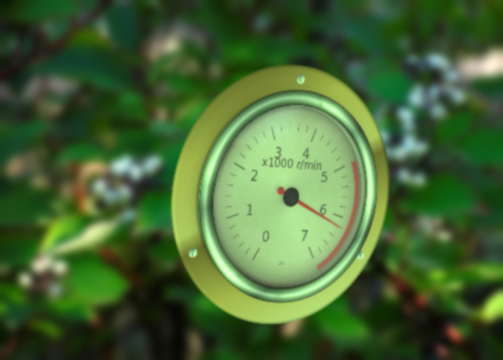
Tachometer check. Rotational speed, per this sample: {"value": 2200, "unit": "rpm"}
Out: {"value": 6200, "unit": "rpm"}
